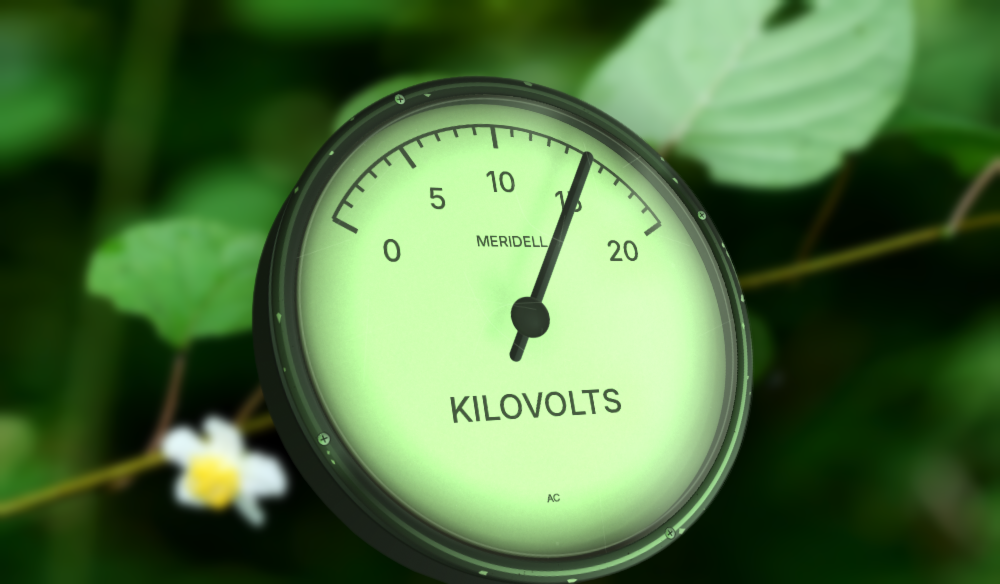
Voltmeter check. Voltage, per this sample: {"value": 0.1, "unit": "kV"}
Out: {"value": 15, "unit": "kV"}
